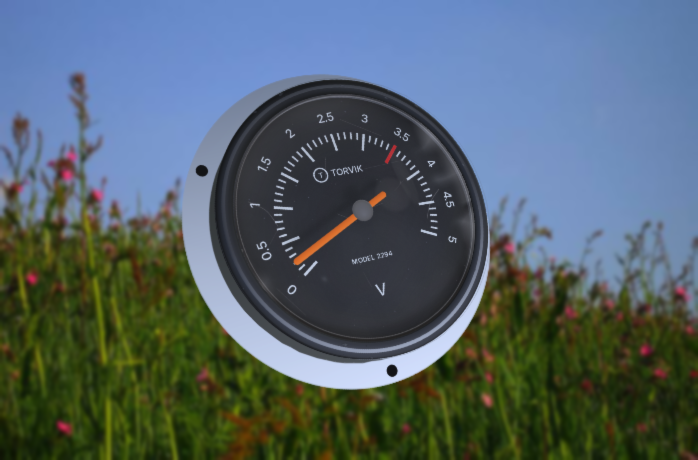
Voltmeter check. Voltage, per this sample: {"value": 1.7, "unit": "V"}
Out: {"value": 0.2, "unit": "V"}
